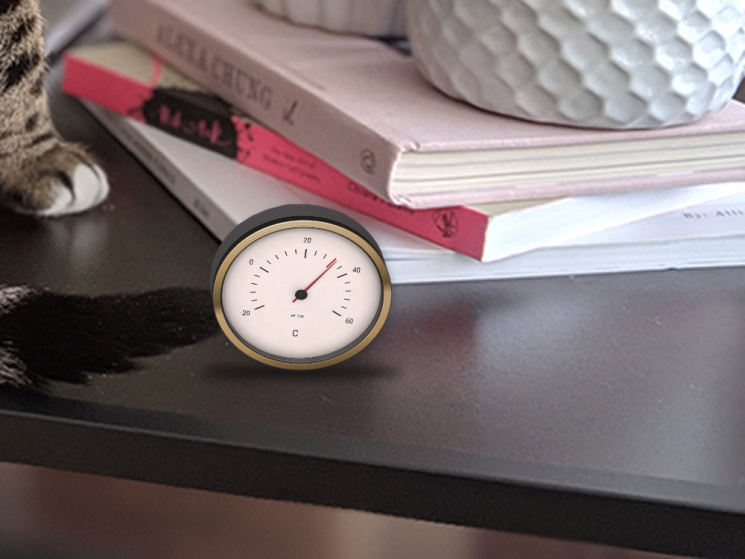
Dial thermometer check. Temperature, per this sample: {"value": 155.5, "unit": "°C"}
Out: {"value": 32, "unit": "°C"}
